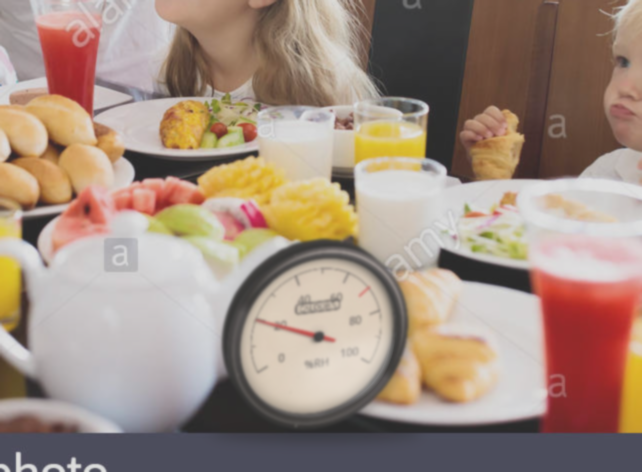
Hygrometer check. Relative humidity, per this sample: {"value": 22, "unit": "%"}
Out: {"value": 20, "unit": "%"}
